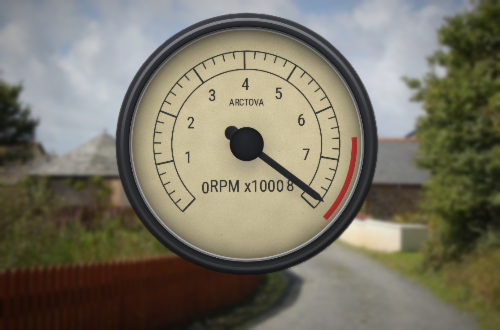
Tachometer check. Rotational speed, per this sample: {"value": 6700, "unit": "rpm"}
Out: {"value": 7800, "unit": "rpm"}
